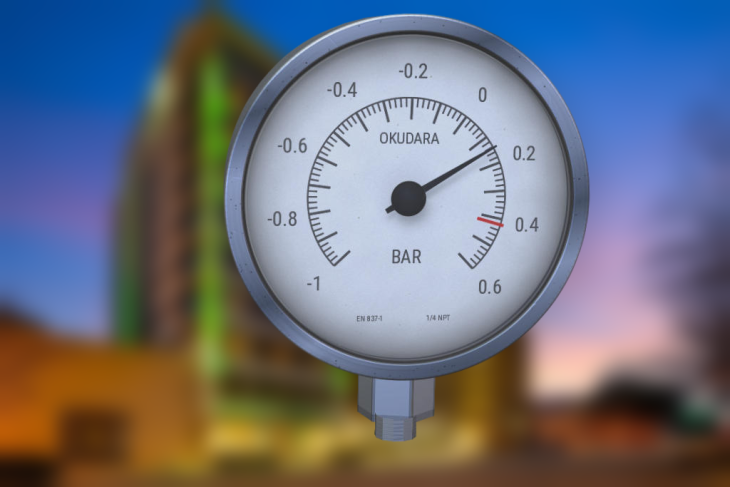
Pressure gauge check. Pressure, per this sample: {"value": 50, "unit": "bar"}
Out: {"value": 0.14, "unit": "bar"}
